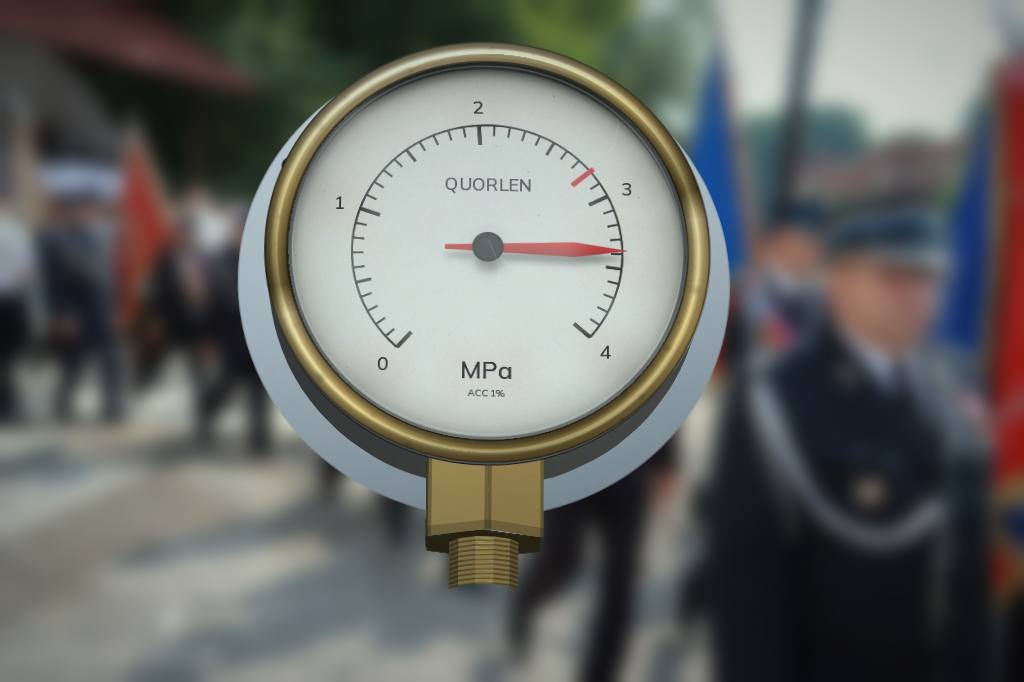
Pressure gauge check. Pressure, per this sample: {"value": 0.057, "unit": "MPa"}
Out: {"value": 3.4, "unit": "MPa"}
